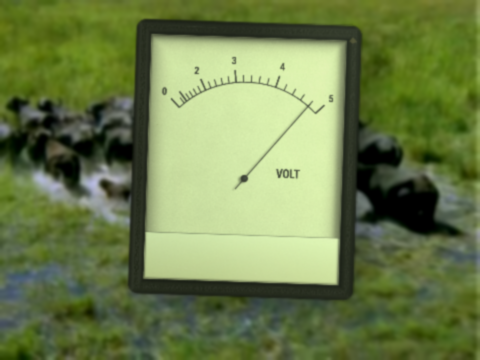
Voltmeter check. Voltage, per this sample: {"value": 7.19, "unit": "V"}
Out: {"value": 4.8, "unit": "V"}
